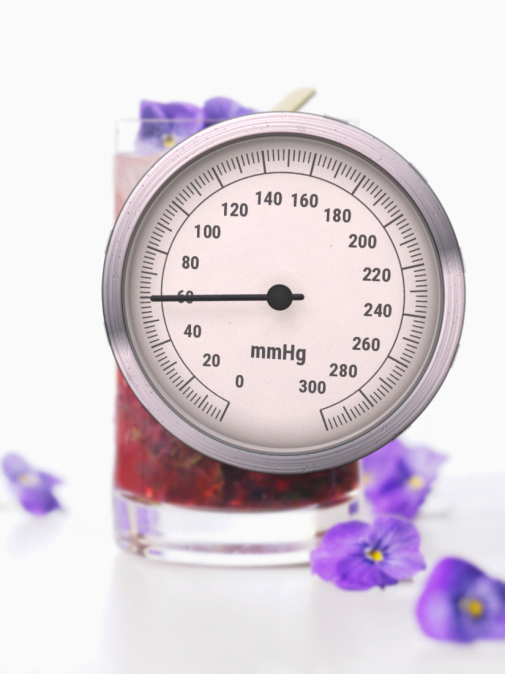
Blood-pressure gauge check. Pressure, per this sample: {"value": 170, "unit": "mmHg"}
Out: {"value": 60, "unit": "mmHg"}
